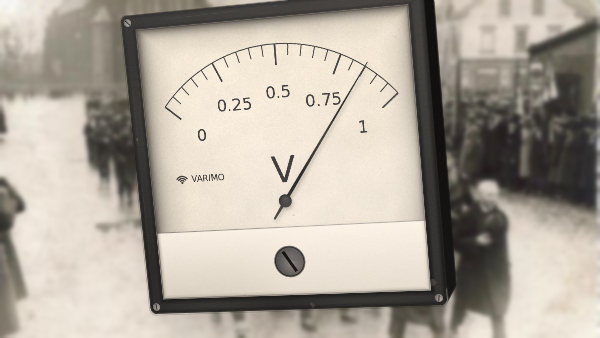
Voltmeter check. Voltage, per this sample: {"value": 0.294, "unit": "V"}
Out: {"value": 0.85, "unit": "V"}
